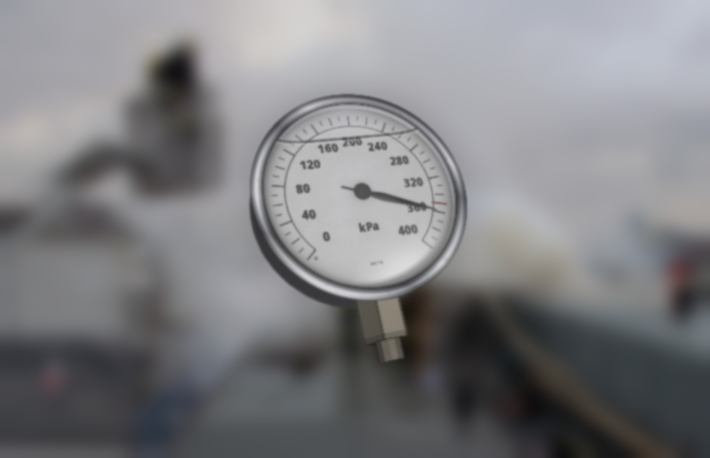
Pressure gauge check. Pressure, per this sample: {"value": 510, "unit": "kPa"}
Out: {"value": 360, "unit": "kPa"}
